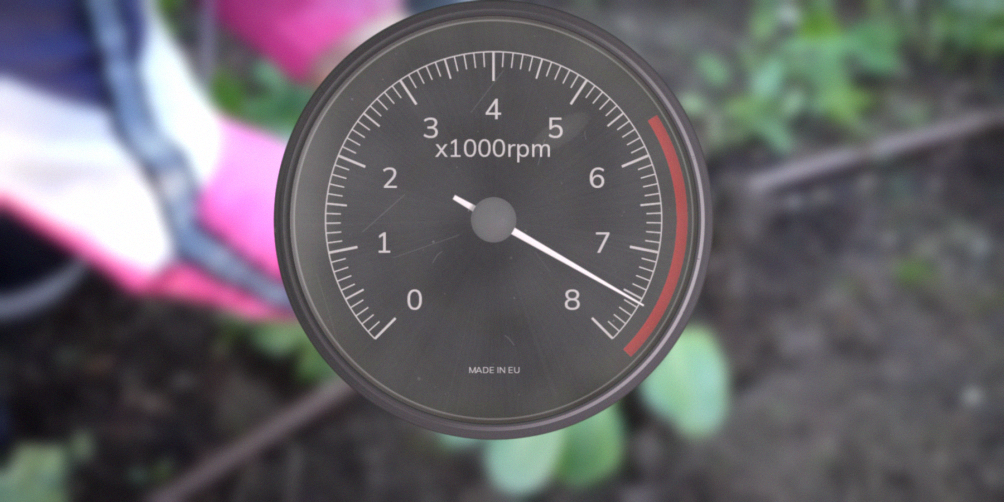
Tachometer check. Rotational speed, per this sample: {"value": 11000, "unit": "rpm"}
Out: {"value": 7550, "unit": "rpm"}
